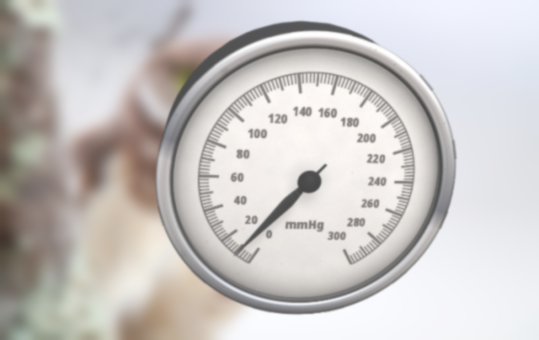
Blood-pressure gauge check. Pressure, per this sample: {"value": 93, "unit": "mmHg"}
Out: {"value": 10, "unit": "mmHg"}
